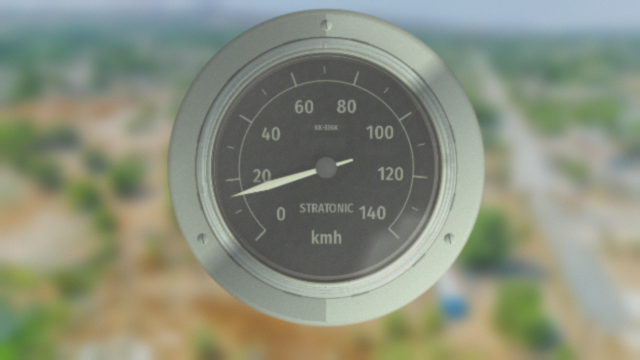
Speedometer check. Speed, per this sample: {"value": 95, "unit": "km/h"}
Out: {"value": 15, "unit": "km/h"}
